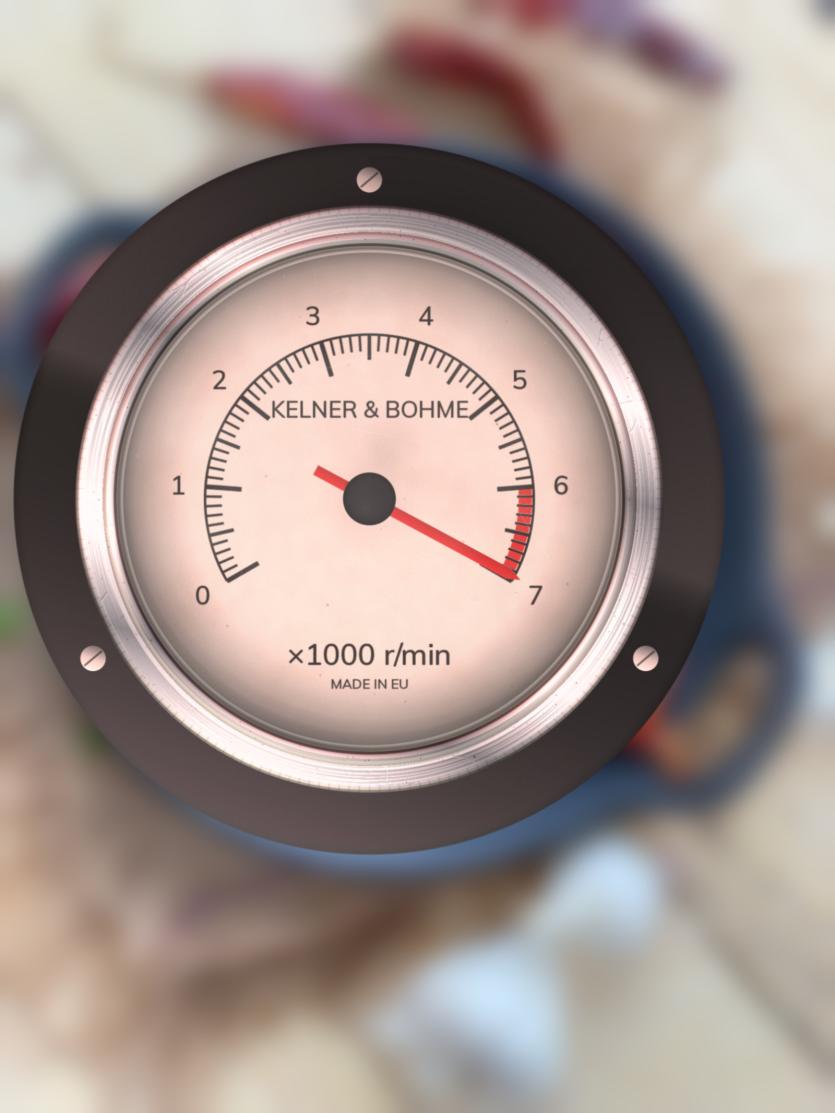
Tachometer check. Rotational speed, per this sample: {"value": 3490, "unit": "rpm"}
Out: {"value": 6950, "unit": "rpm"}
